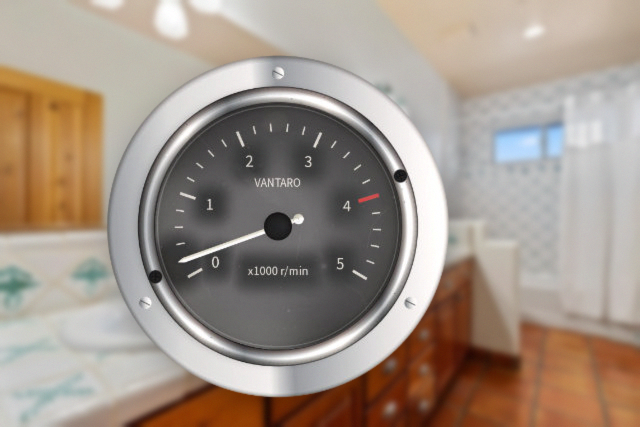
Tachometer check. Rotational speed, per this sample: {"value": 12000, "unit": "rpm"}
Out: {"value": 200, "unit": "rpm"}
